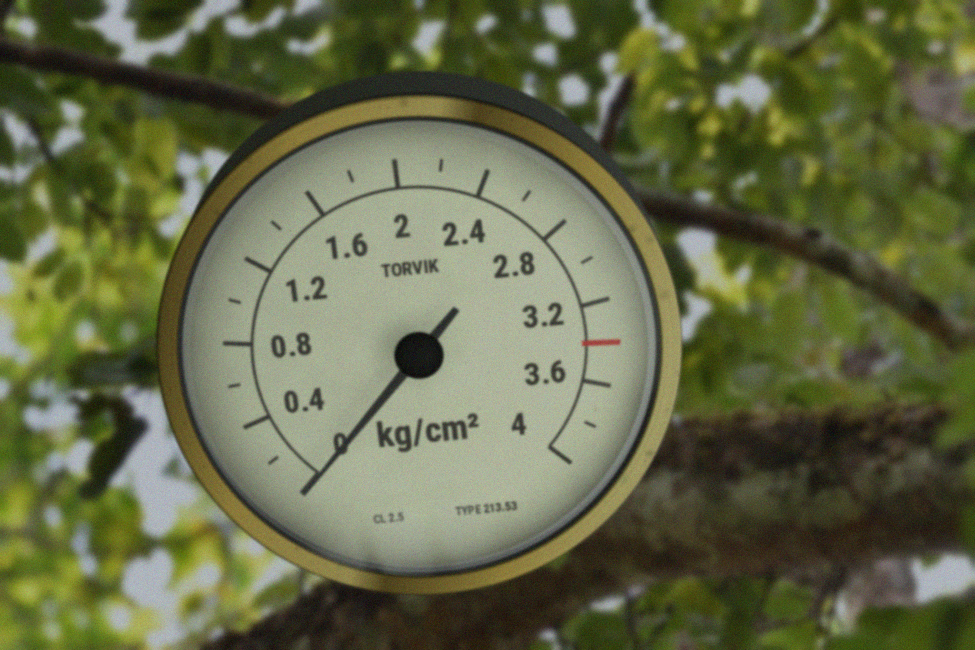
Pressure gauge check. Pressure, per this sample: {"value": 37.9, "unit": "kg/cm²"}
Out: {"value": 0, "unit": "kg/cm²"}
